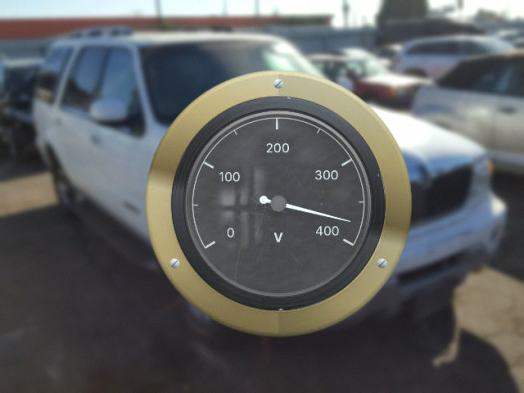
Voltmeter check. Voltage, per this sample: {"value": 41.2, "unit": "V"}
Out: {"value": 375, "unit": "V"}
